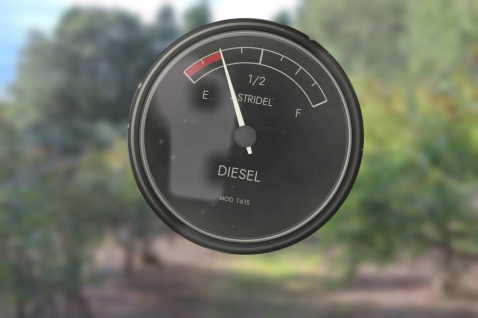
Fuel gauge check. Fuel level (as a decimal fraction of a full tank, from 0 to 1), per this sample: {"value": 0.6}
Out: {"value": 0.25}
